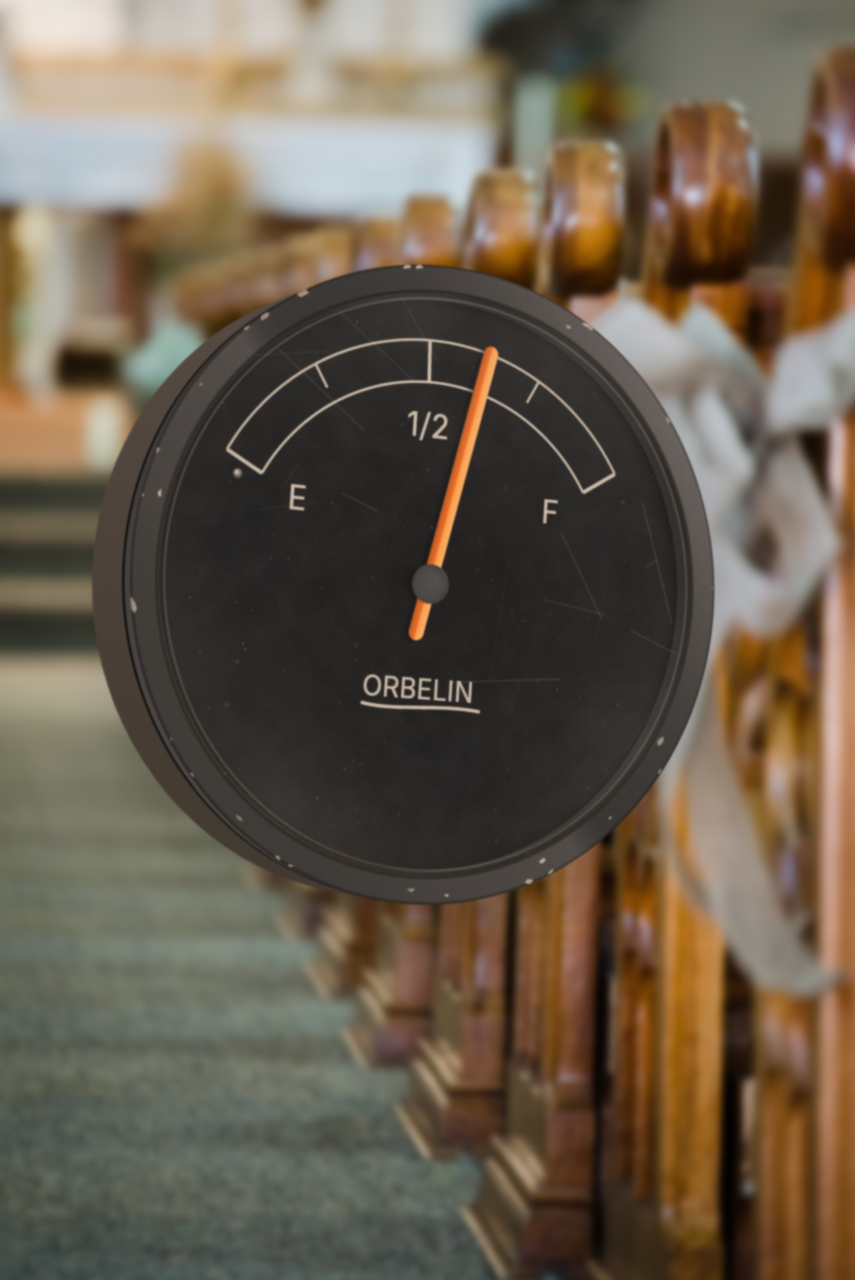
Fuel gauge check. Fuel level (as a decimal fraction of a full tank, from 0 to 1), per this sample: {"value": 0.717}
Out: {"value": 0.625}
